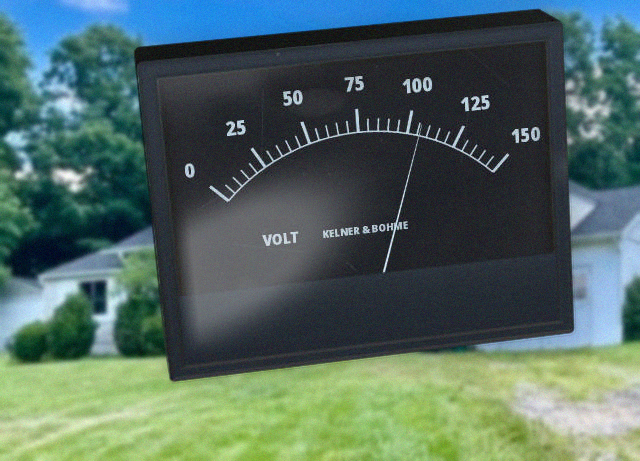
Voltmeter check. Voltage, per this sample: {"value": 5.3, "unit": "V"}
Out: {"value": 105, "unit": "V"}
